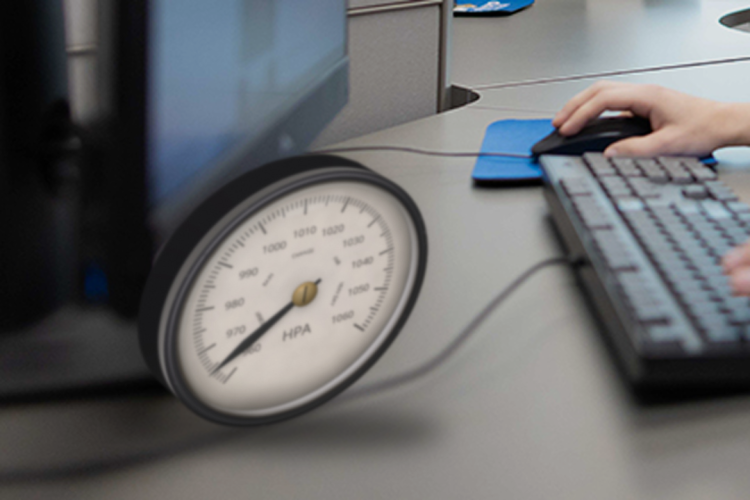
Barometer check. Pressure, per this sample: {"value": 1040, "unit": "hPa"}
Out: {"value": 965, "unit": "hPa"}
